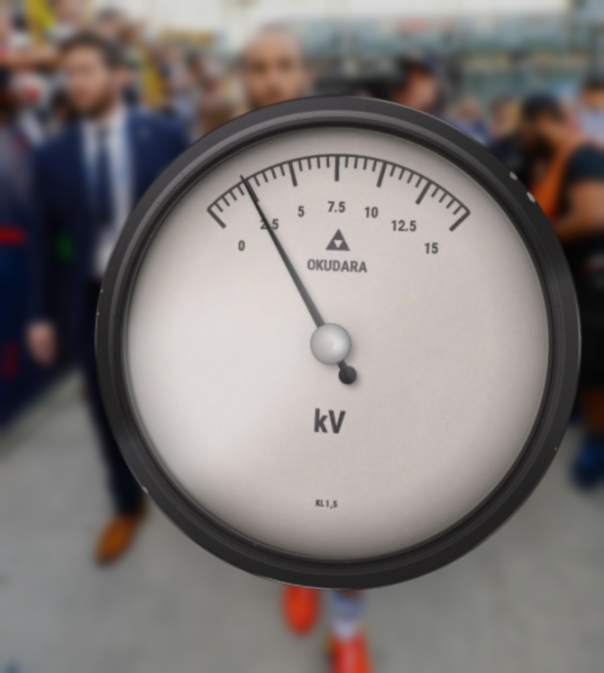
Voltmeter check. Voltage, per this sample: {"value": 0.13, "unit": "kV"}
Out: {"value": 2.5, "unit": "kV"}
